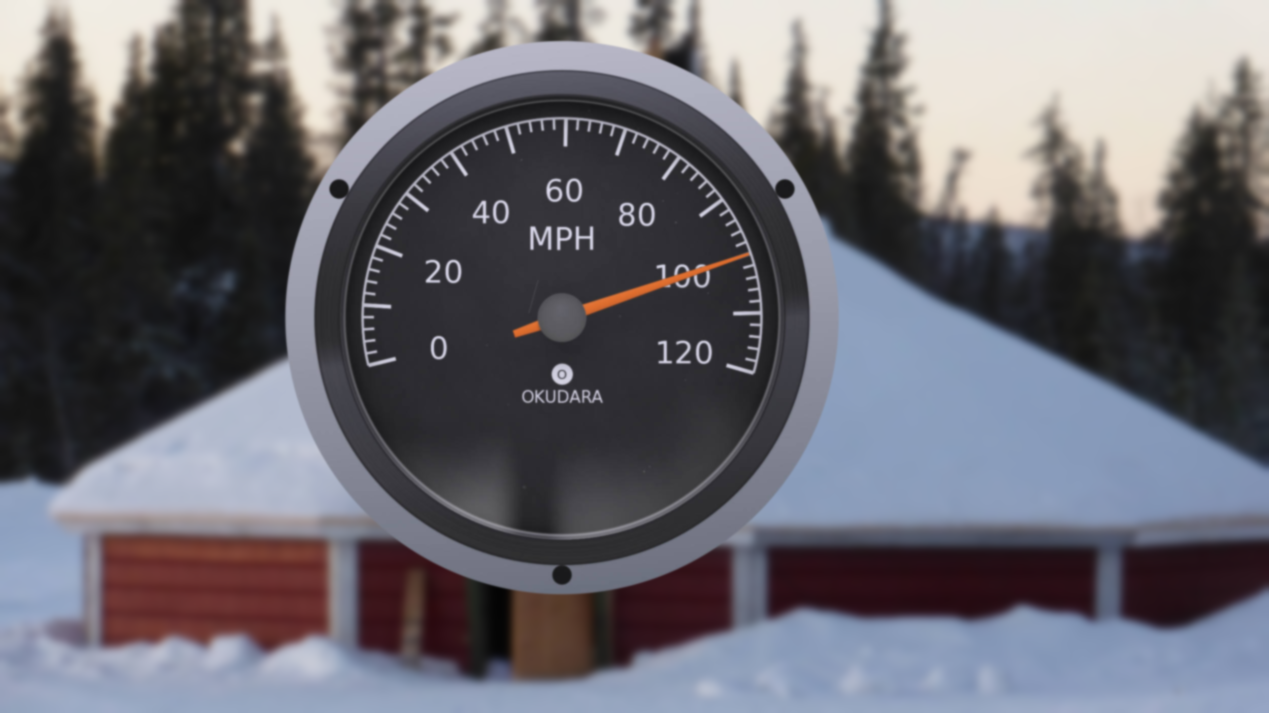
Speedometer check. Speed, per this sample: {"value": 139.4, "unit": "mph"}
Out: {"value": 100, "unit": "mph"}
